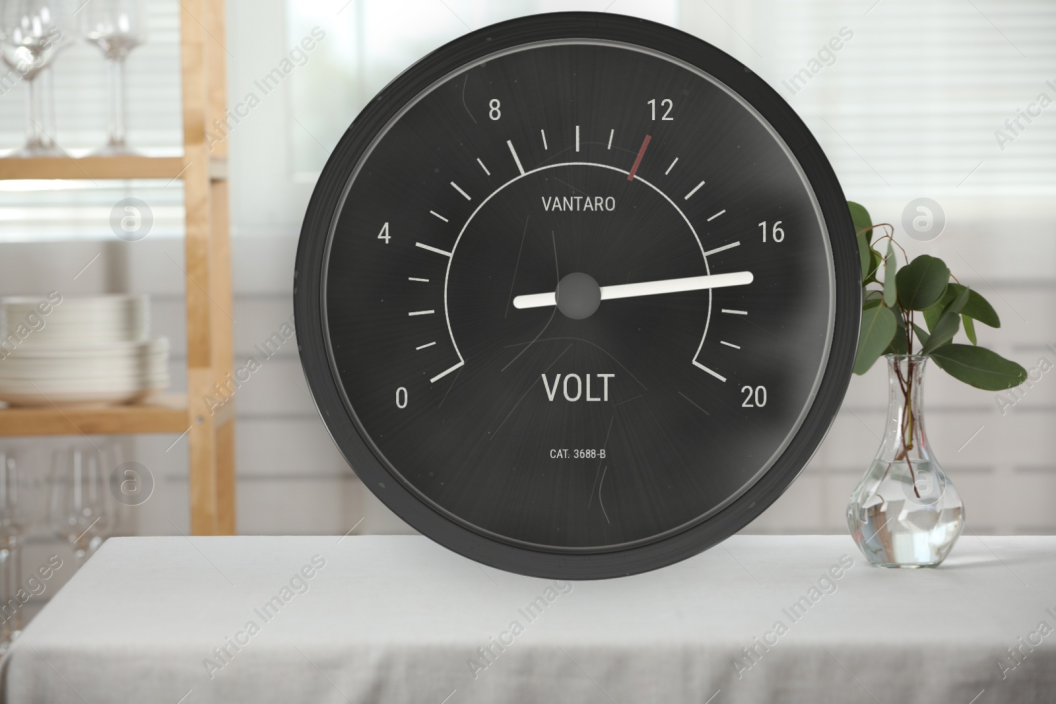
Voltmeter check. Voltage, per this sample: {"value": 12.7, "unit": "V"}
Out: {"value": 17, "unit": "V"}
